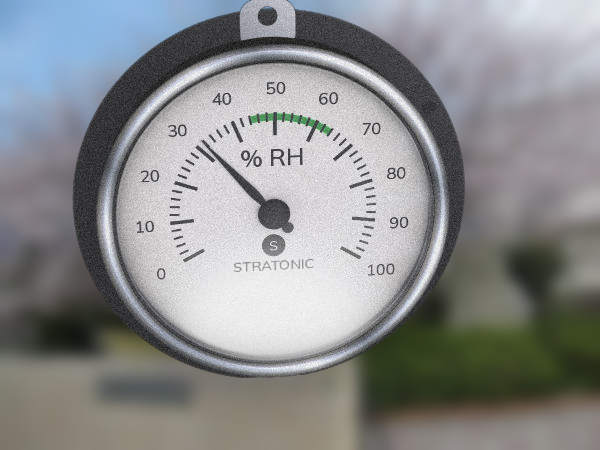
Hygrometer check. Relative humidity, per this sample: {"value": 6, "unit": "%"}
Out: {"value": 32, "unit": "%"}
